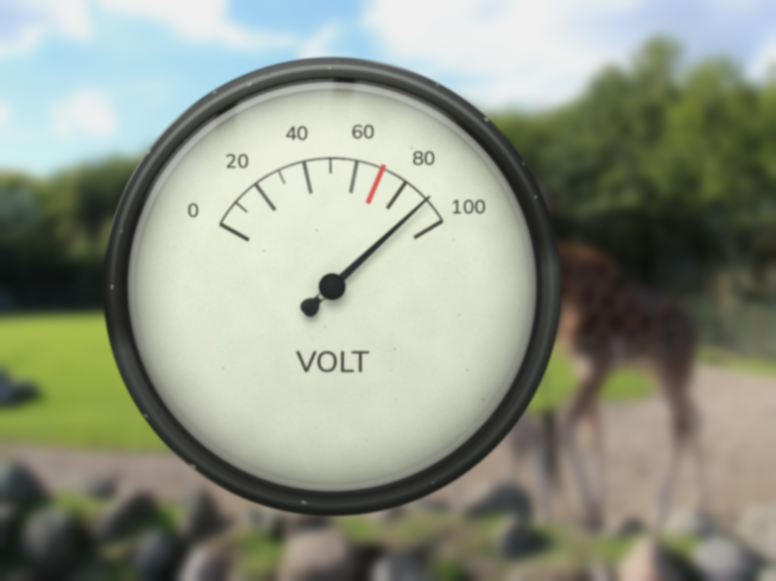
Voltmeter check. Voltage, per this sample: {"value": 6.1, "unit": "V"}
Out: {"value": 90, "unit": "V"}
